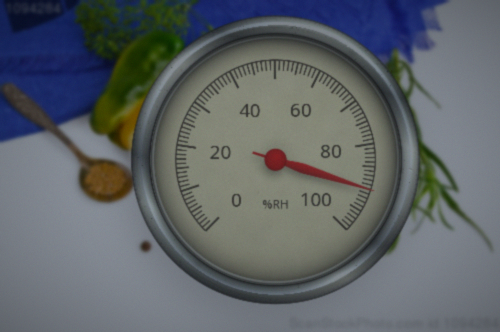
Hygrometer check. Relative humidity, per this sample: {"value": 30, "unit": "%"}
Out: {"value": 90, "unit": "%"}
